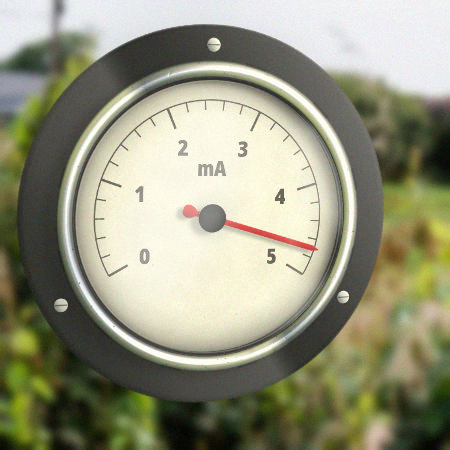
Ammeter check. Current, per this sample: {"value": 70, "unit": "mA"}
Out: {"value": 4.7, "unit": "mA"}
